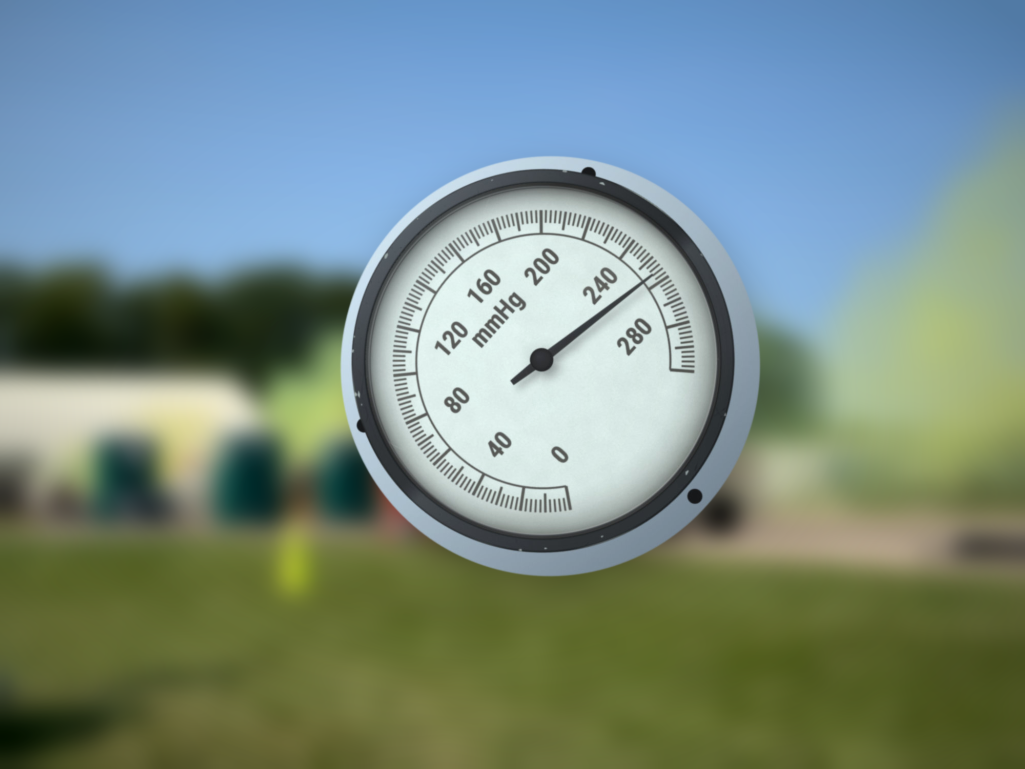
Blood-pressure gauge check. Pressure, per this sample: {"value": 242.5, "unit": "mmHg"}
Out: {"value": 256, "unit": "mmHg"}
